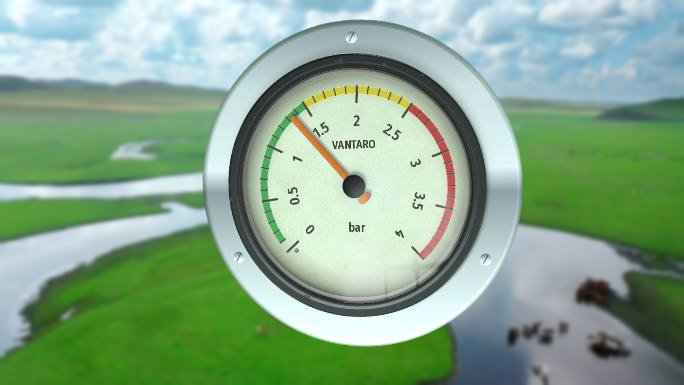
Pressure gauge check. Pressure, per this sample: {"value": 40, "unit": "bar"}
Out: {"value": 1.35, "unit": "bar"}
